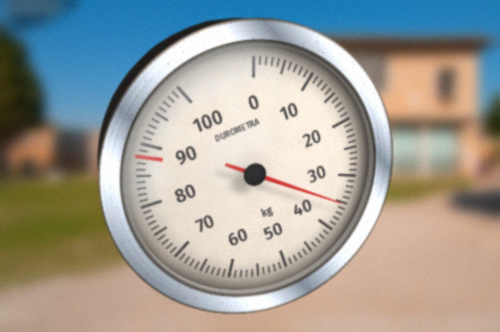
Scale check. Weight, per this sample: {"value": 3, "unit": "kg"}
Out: {"value": 35, "unit": "kg"}
